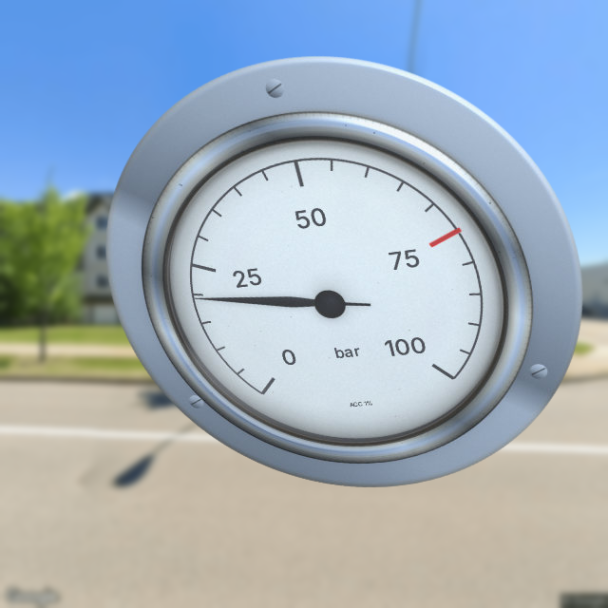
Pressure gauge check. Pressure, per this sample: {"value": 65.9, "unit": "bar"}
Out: {"value": 20, "unit": "bar"}
